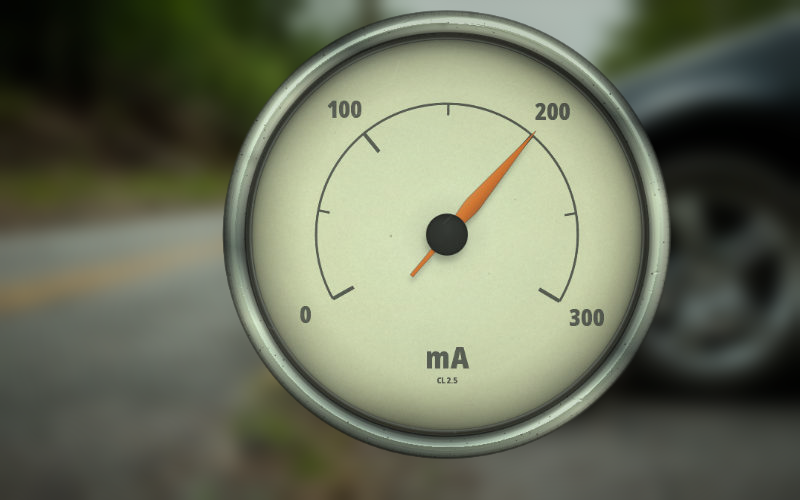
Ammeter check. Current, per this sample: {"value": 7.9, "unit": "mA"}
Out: {"value": 200, "unit": "mA"}
